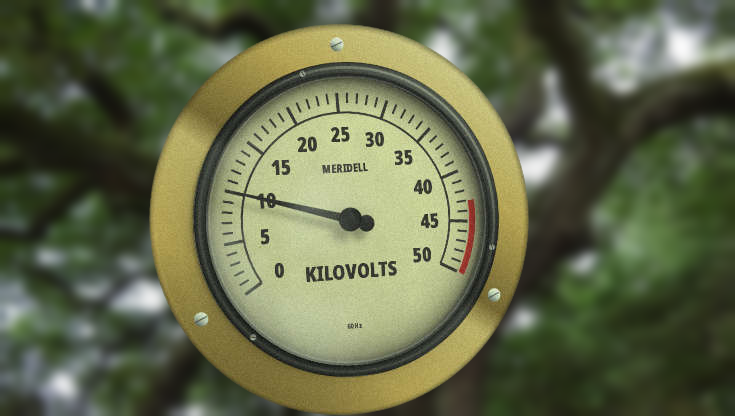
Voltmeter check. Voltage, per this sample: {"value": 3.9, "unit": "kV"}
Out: {"value": 10, "unit": "kV"}
